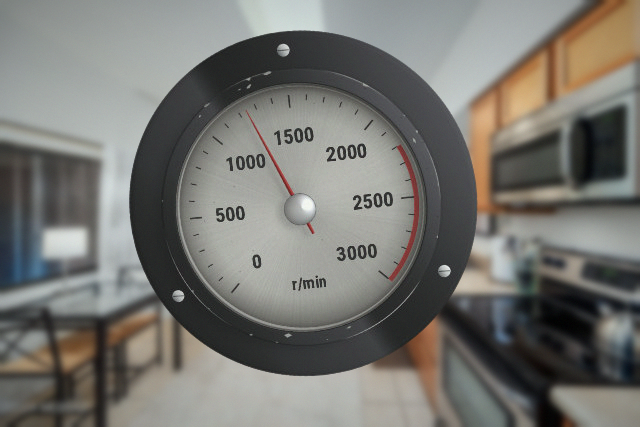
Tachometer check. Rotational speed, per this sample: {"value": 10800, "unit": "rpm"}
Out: {"value": 1250, "unit": "rpm"}
